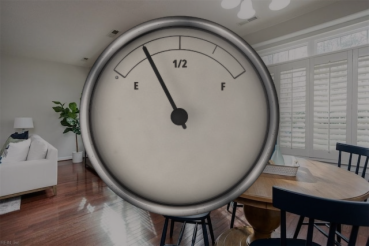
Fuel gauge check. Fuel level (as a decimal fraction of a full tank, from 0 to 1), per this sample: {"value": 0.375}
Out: {"value": 0.25}
